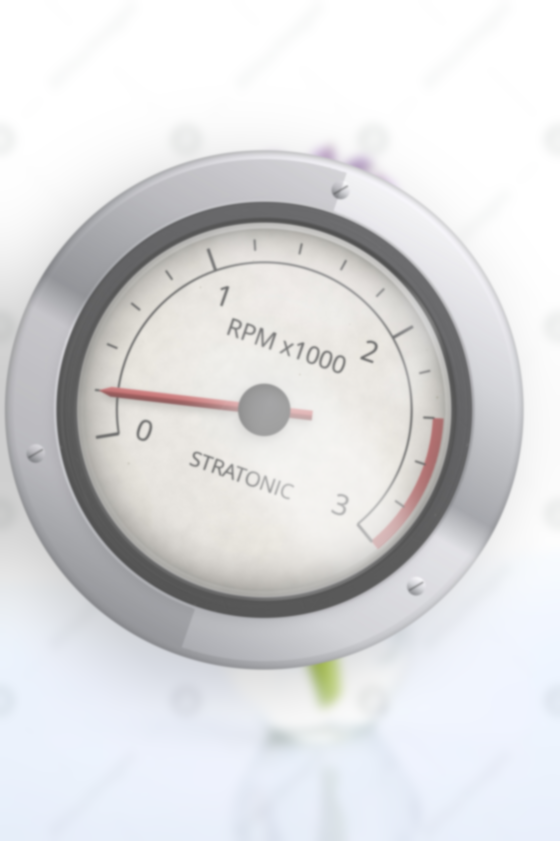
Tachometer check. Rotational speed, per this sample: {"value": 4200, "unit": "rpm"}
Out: {"value": 200, "unit": "rpm"}
